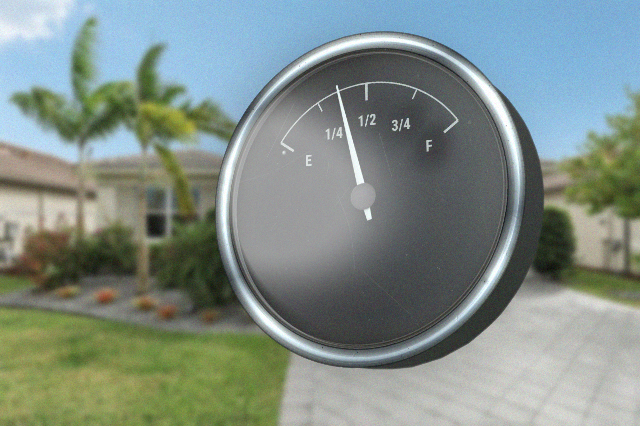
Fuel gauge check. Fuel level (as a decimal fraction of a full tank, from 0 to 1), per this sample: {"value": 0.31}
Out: {"value": 0.375}
